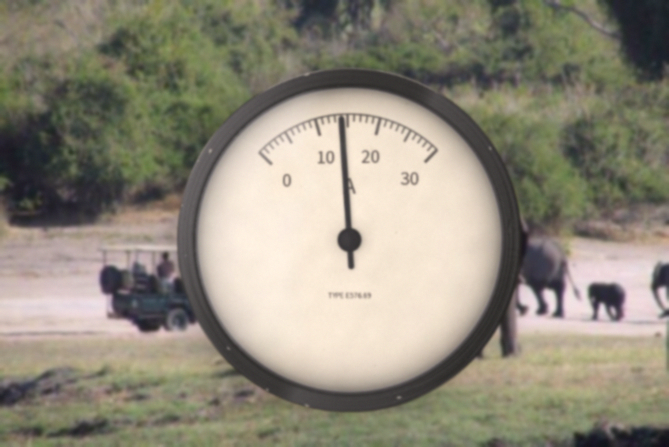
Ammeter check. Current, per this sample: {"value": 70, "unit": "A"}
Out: {"value": 14, "unit": "A"}
